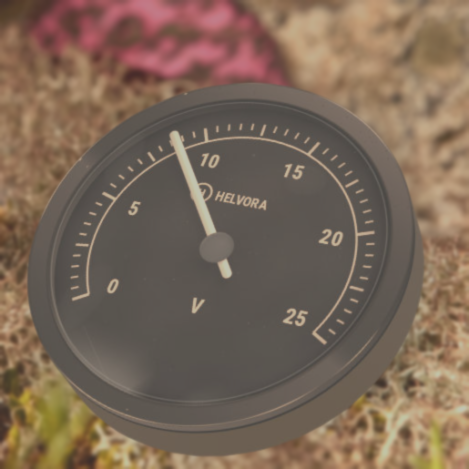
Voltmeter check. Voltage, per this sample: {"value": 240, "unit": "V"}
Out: {"value": 8.75, "unit": "V"}
